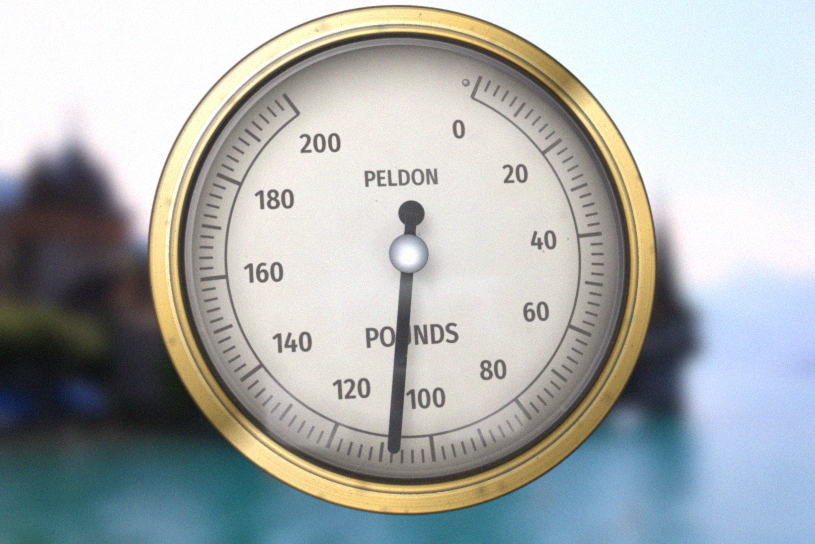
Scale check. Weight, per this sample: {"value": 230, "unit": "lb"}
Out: {"value": 108, "unit": "lb"}
